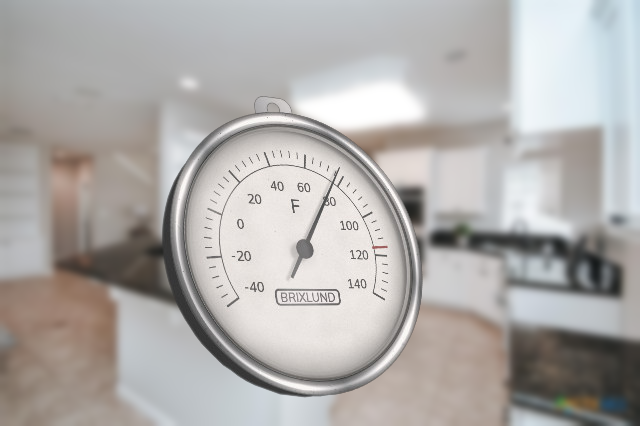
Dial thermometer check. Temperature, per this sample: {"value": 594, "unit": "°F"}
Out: {"value": 76, "unit": "°F"}
